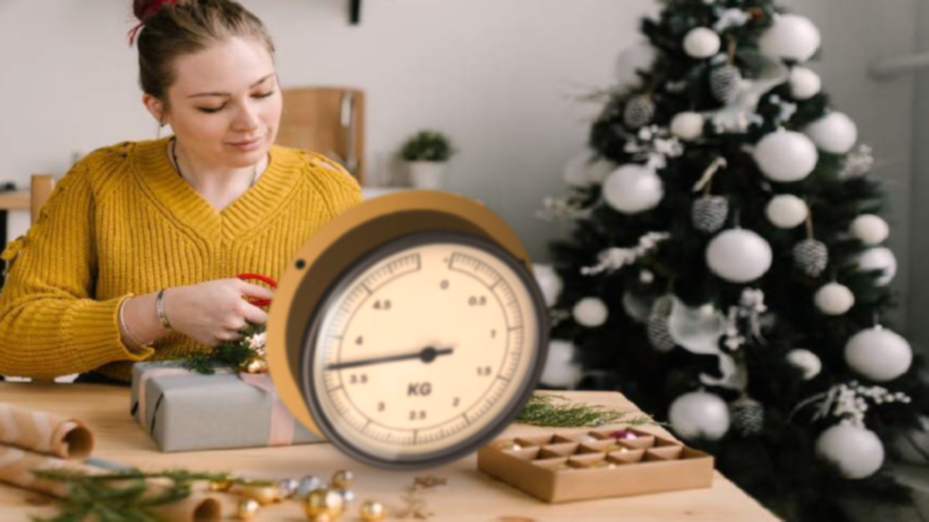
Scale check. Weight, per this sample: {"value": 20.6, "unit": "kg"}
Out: {"value": 3.75, "unit": "kg"}
